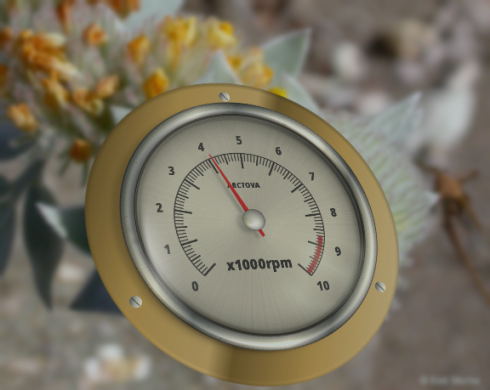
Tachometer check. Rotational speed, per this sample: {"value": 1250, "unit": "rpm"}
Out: {"value": 4000, "unit": "rpm"}
